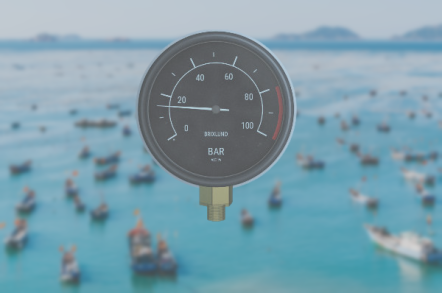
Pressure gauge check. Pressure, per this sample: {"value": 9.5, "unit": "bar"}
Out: {"value": 15, "unit": "bar"}
